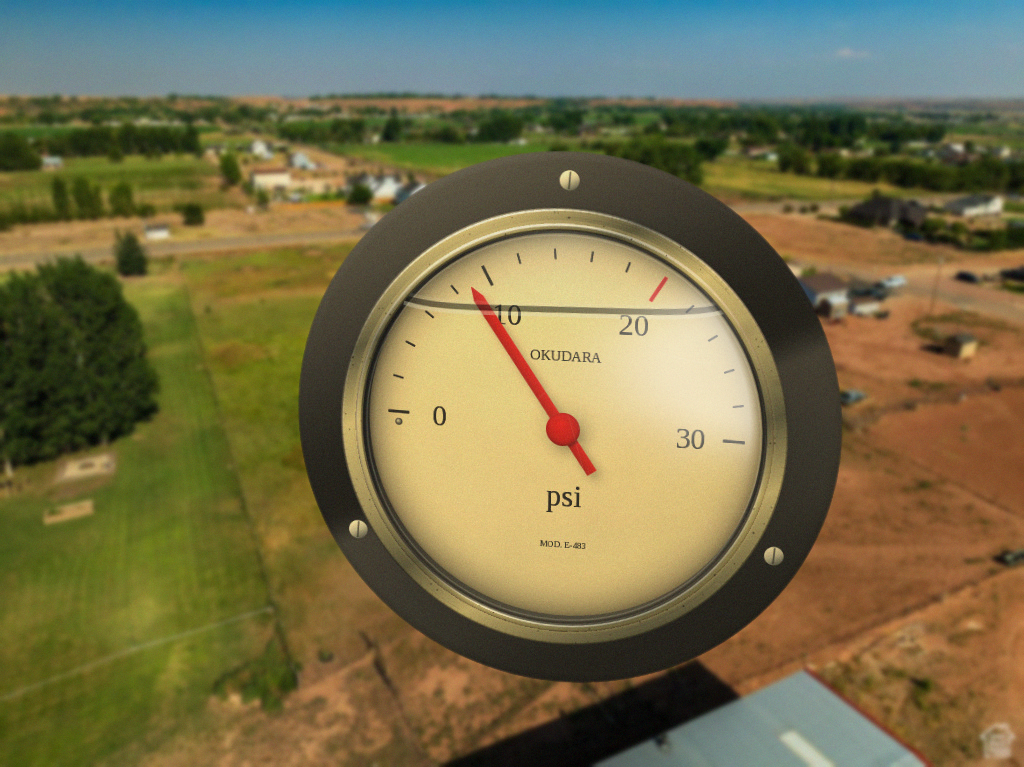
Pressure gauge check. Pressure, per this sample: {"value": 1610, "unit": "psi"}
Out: {"value": 9, "unit": "psi"}
